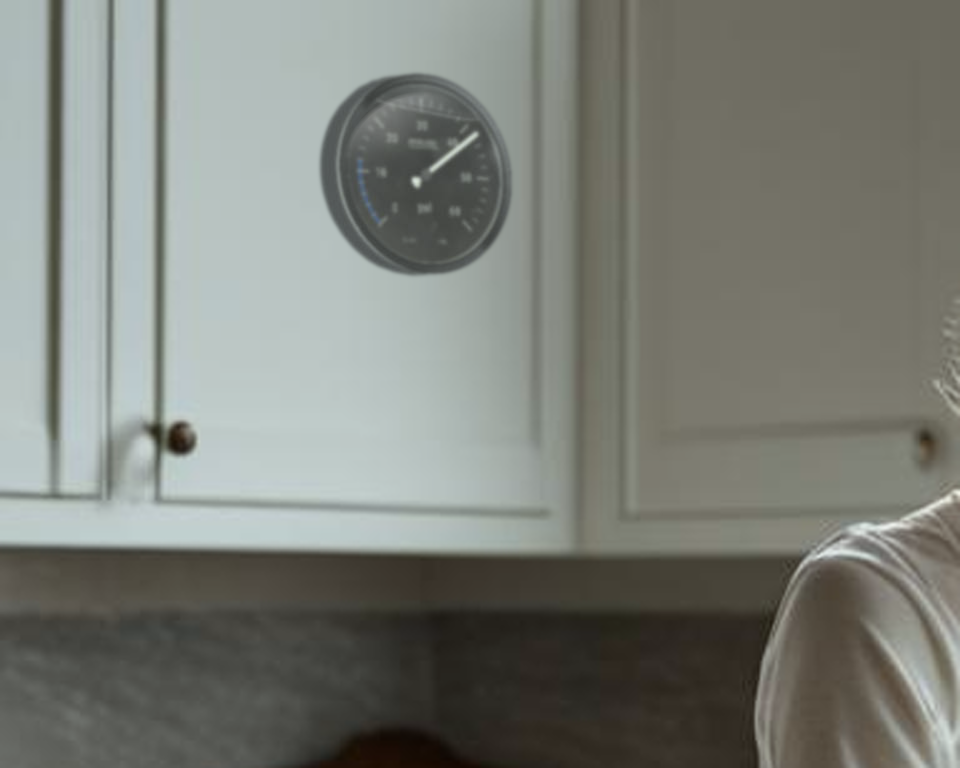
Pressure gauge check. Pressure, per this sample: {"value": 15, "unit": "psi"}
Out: {"value": 42, "unit": "psi"}
